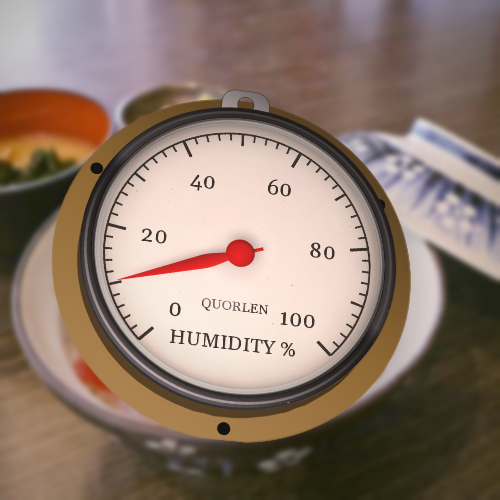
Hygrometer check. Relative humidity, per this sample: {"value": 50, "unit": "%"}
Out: {"value": 10, "unit": "%"}
